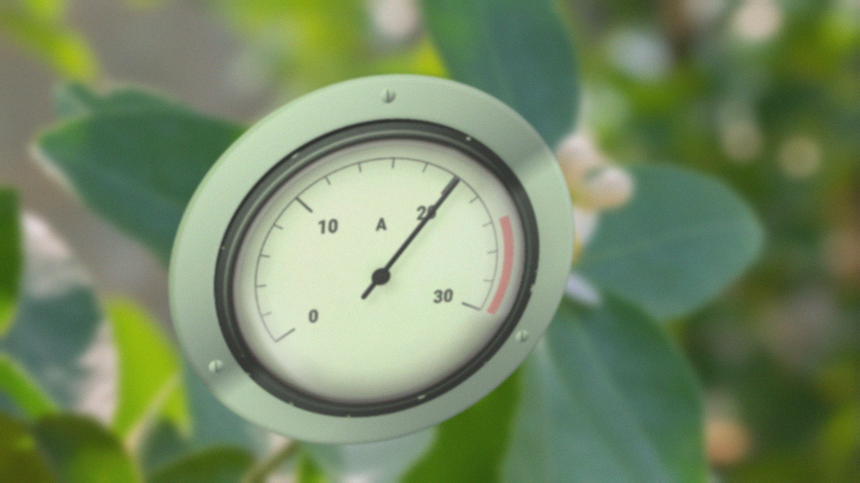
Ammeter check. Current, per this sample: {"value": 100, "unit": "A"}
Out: {"value": 20, "unit": "A"}
